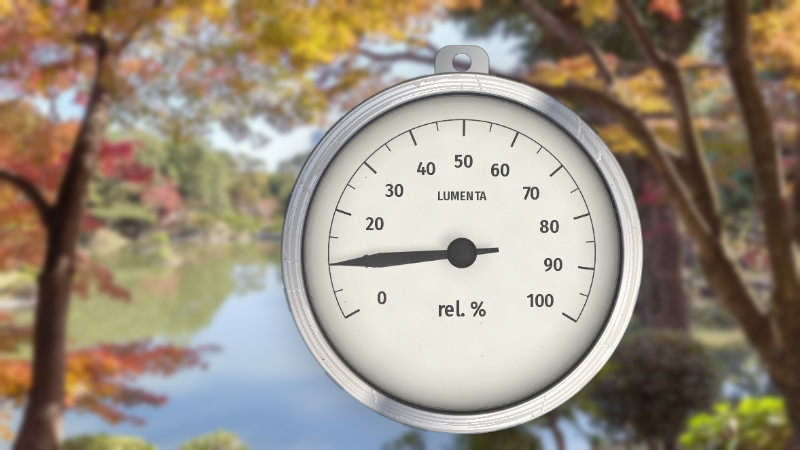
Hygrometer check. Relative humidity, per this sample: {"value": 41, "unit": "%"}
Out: {"value": 10, "unit": "%"}
